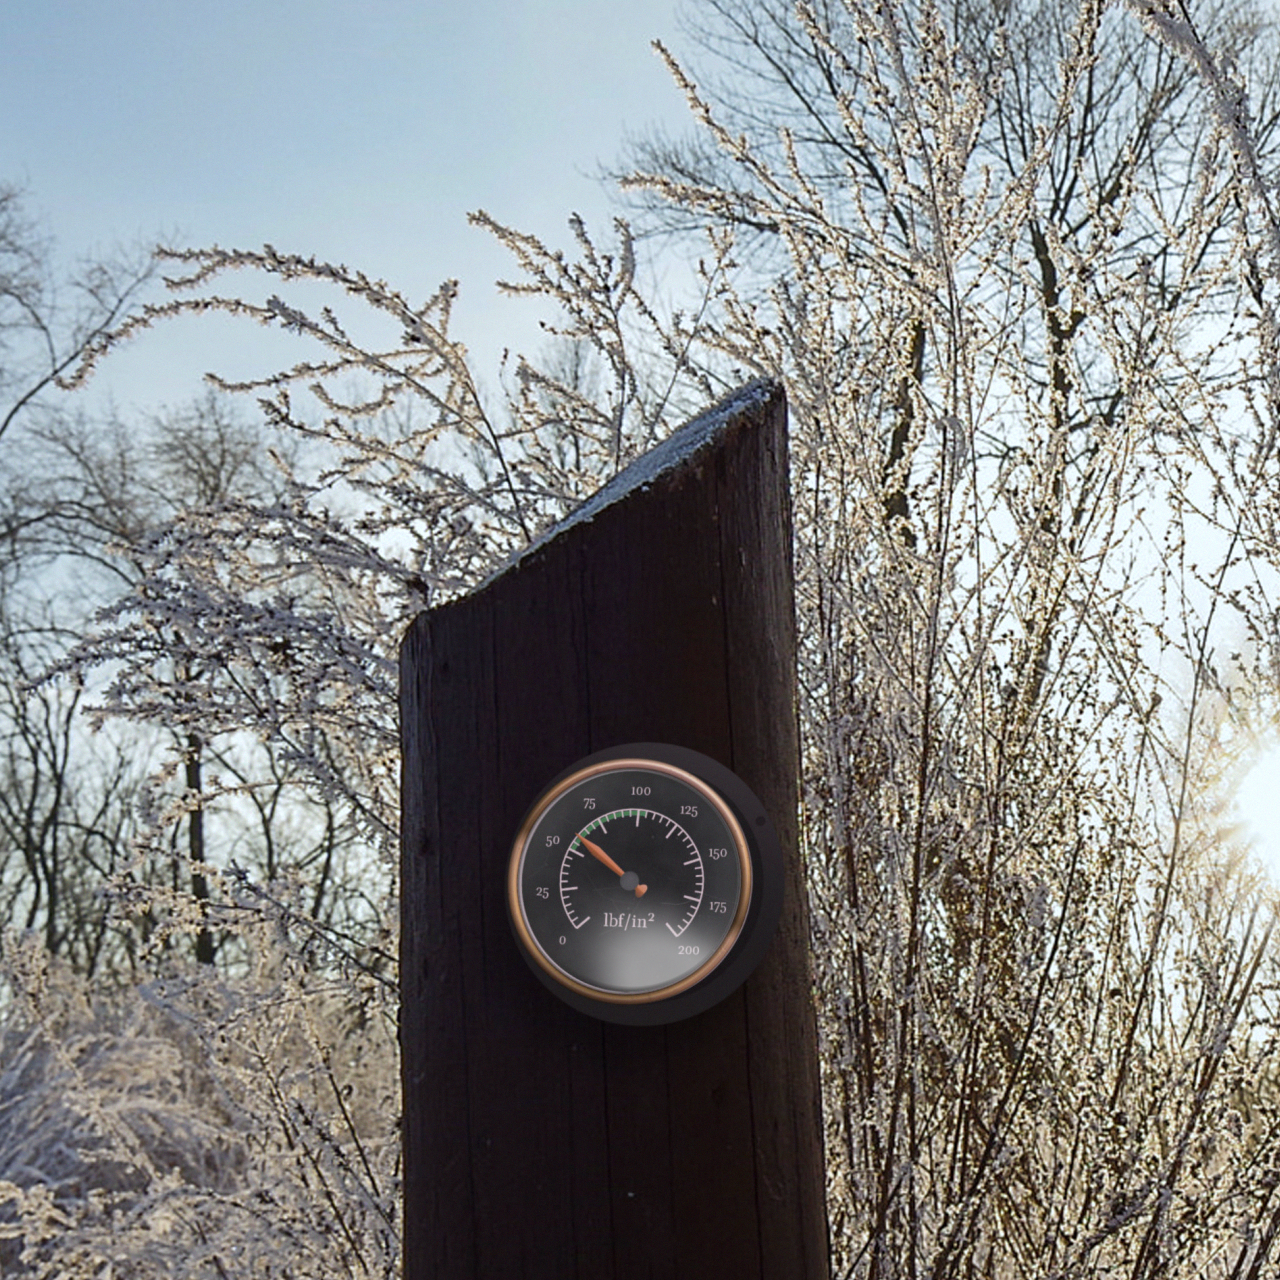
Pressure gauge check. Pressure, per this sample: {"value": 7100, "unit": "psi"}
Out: {"value": 60, "unit": "psi"}
